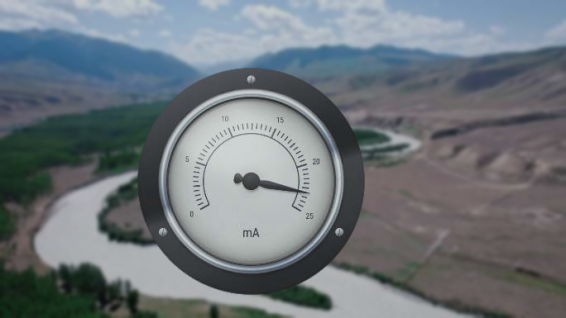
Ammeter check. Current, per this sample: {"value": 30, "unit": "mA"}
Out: {"value": 23, "unit": "mA"}
